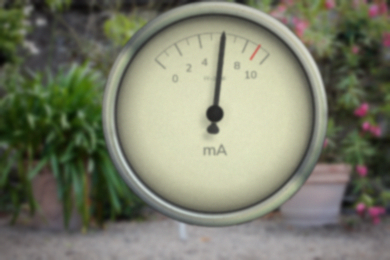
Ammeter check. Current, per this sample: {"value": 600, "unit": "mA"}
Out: {"value": 6, "unit": "mA"}
